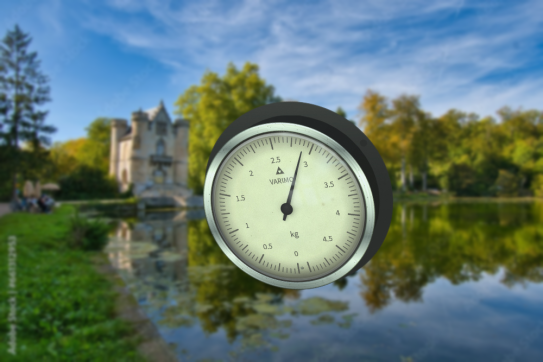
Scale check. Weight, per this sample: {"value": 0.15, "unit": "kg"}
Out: {"value": 2.9, "unit": "kg"}
